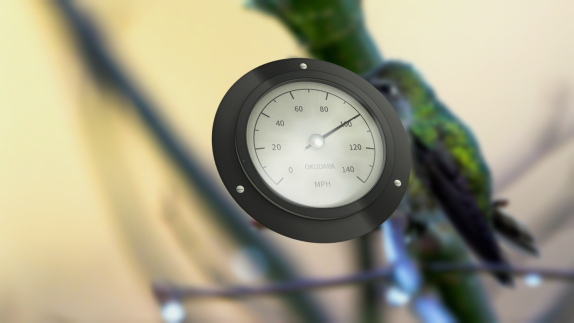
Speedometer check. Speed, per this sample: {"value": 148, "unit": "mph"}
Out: {"value": 100, "unit": "mph"}
